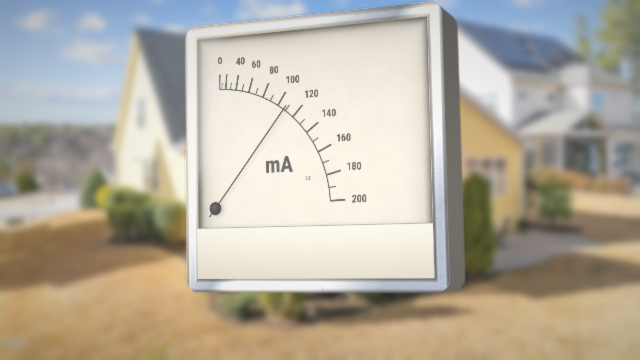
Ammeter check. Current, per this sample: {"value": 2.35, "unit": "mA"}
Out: {"value": 110, "unit": "mA"}
